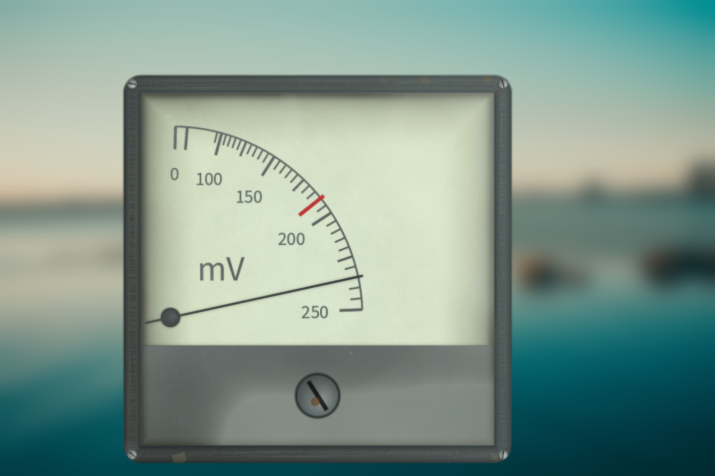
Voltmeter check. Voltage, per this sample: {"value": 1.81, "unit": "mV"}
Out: {"value": 235, "unit": "mV"}
